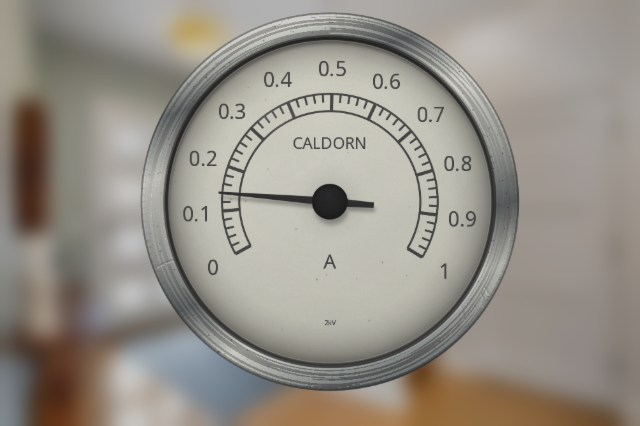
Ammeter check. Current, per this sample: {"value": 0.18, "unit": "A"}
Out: {"value": 0.14, "unit": "A"}
